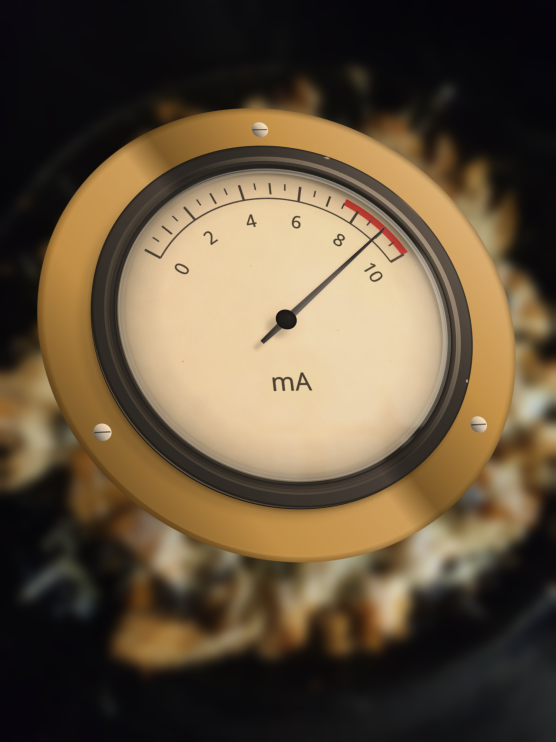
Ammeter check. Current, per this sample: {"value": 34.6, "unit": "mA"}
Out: {"value": 9, "unit": "mA"}
